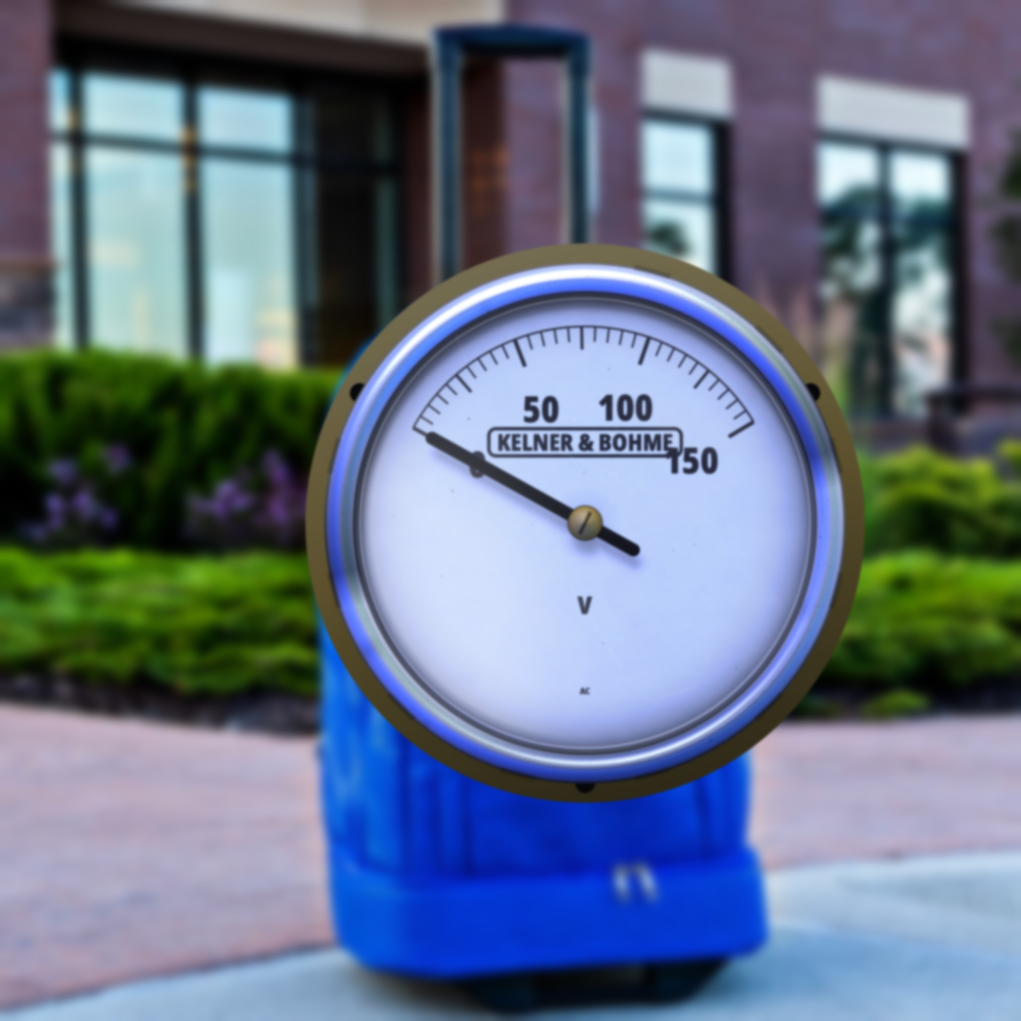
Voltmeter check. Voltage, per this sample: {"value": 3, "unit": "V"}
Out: {"value": 0, "unit": "V"}
